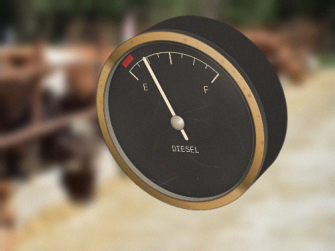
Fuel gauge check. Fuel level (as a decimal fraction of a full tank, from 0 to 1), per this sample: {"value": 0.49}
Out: {"value": 0.25}
